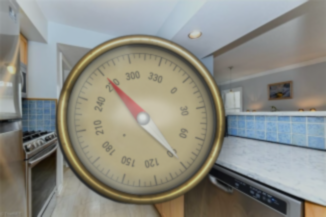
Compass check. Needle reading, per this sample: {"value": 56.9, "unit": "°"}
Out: {"value": 270, "unit": "°"}
